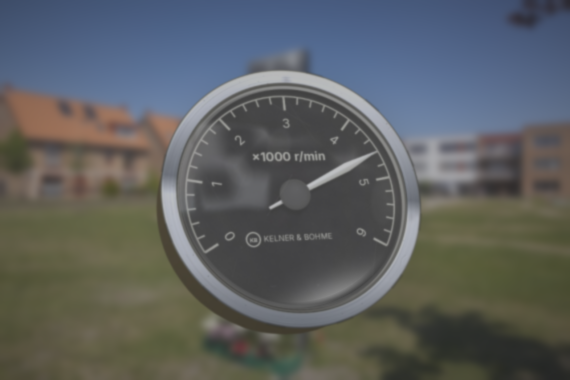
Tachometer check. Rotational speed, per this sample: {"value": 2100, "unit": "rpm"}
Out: {"value": 4600, "unit": "rpm"}
